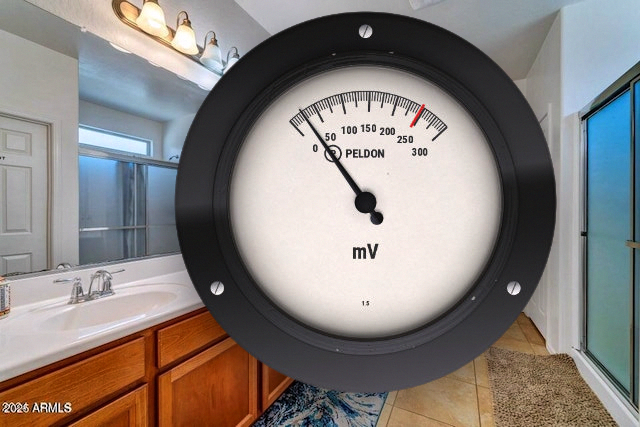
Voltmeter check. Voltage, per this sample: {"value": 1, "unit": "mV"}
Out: {"value": 25, "unit": "mV"}
